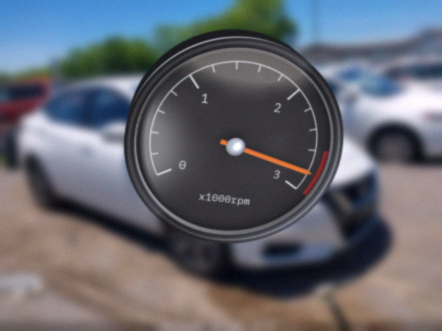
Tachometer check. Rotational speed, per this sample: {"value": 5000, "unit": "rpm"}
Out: {"value": 2800, "unit": "rpm"}
